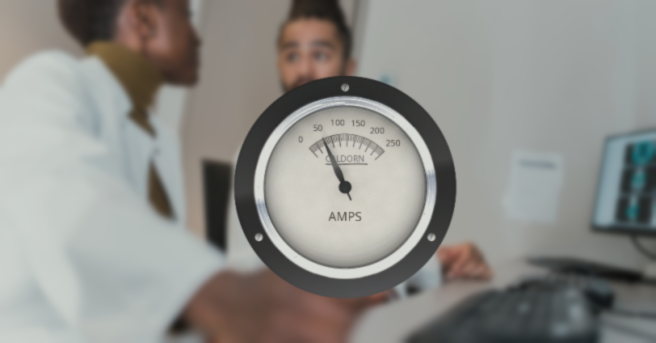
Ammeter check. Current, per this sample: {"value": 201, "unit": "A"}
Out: {"value": 50, "unit": "A"}
